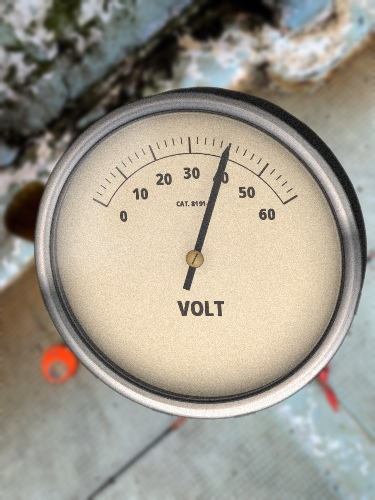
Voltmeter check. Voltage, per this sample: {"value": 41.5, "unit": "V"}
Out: {"value": 40, "unit": "V"}
